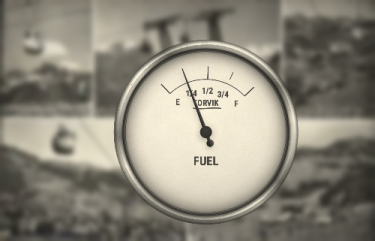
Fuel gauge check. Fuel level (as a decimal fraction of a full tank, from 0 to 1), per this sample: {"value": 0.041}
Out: {"value": 0.25}
